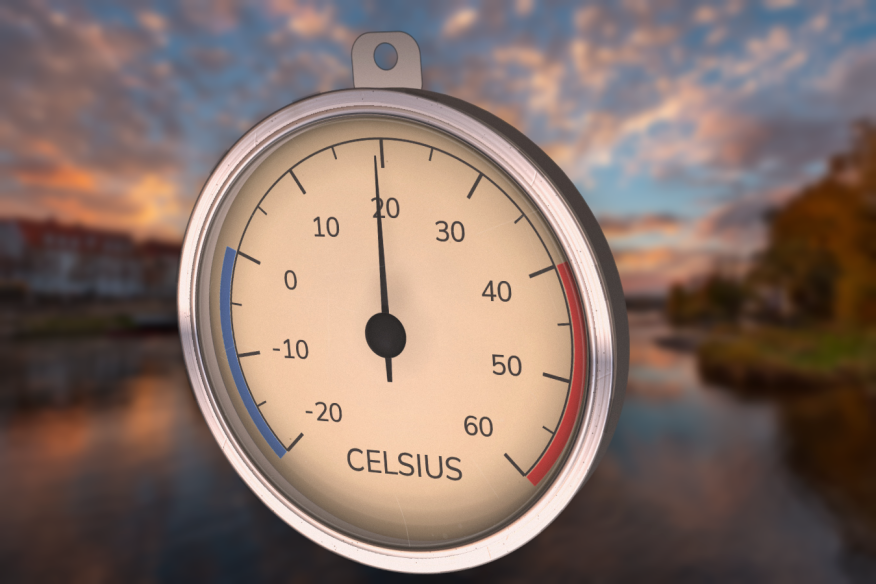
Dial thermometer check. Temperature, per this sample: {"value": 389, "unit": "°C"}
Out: {"value": 20, "unit": "°C"}
